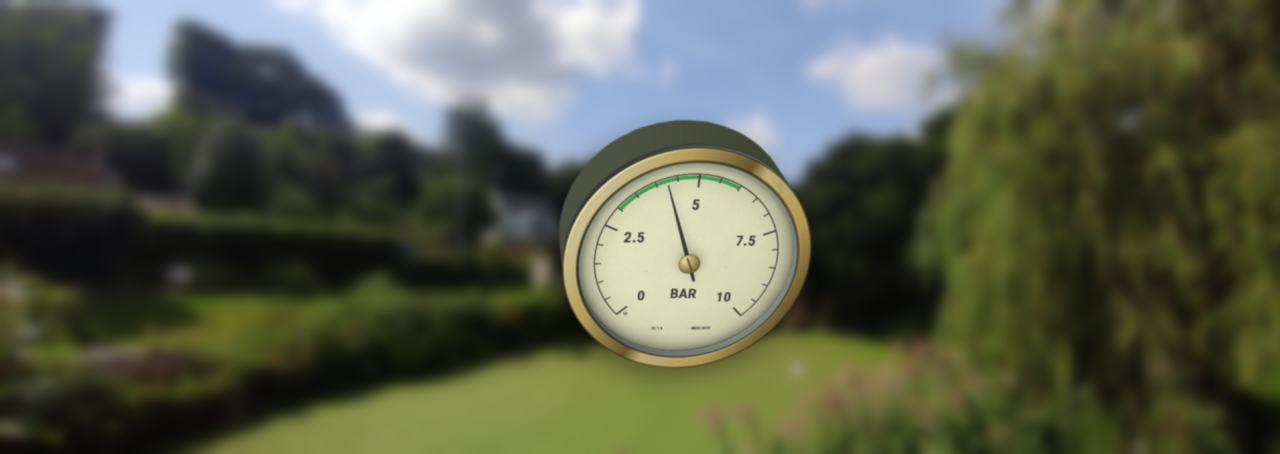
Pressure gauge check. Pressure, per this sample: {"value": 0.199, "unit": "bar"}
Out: {"value": 4.25, "unit": "bar"}
